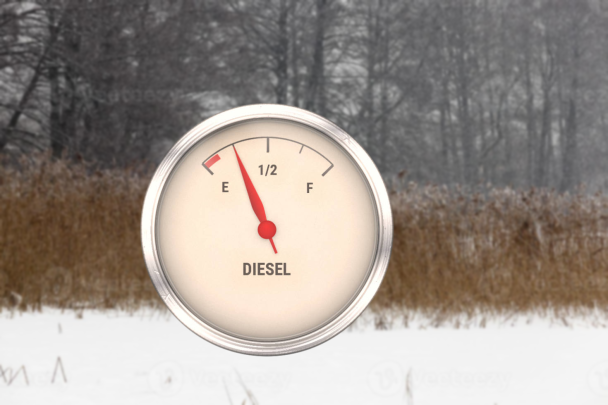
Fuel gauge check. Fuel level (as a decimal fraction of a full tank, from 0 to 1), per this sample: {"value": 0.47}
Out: {"value": 0.25}
